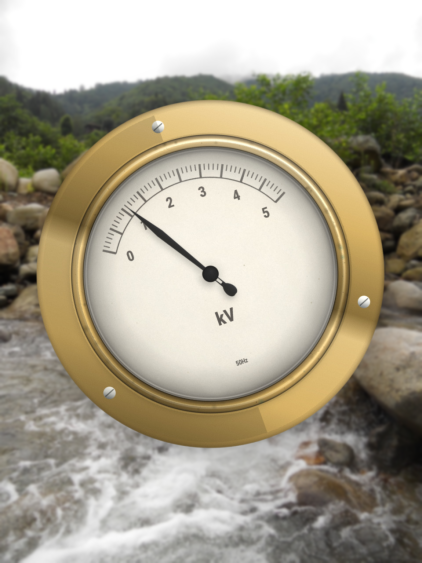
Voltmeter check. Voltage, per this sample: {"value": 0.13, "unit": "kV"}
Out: {"value": 1.1, "unit": "kV"}
